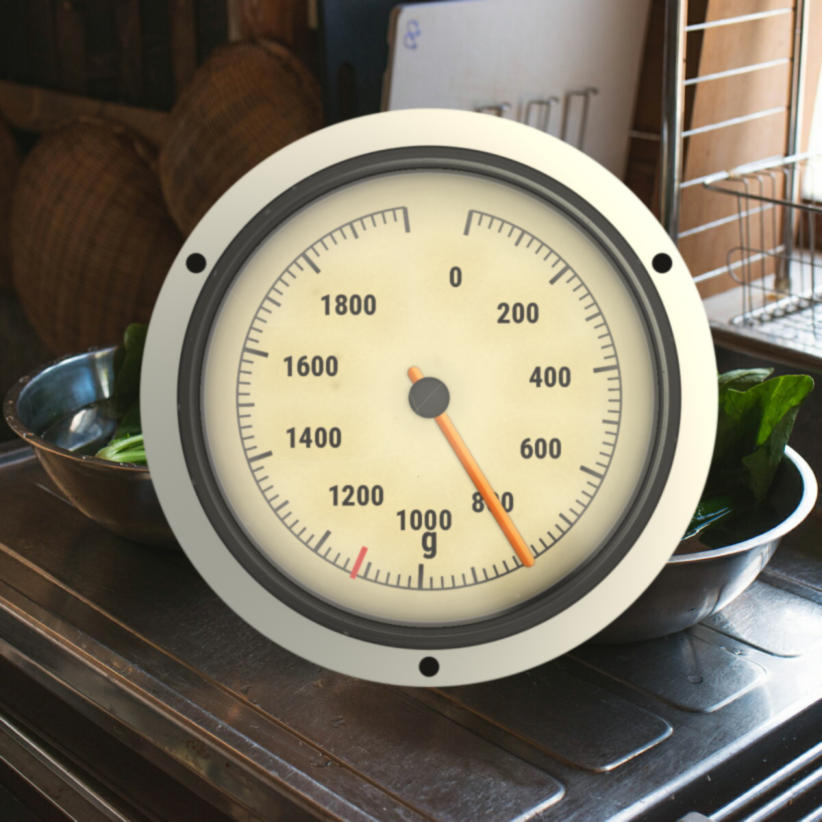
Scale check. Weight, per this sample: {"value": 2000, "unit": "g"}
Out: {"value": 800, "unit": "g"}
